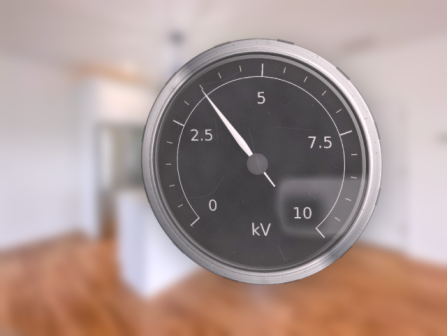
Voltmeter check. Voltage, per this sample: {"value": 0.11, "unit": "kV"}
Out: {"value": 3.5, "unit": "kV"}
